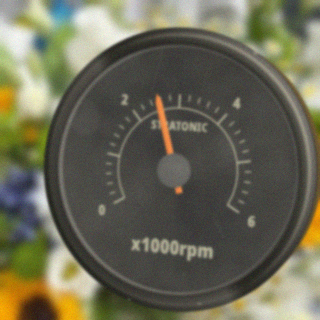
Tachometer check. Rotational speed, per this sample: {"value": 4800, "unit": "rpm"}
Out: {"value": 2600, "unit": "rpm"}
